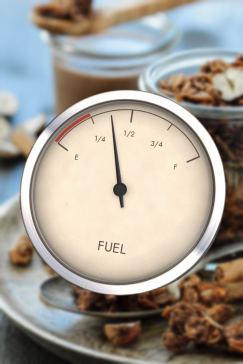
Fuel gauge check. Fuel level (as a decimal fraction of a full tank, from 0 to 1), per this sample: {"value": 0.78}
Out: {"value": 0.375}
